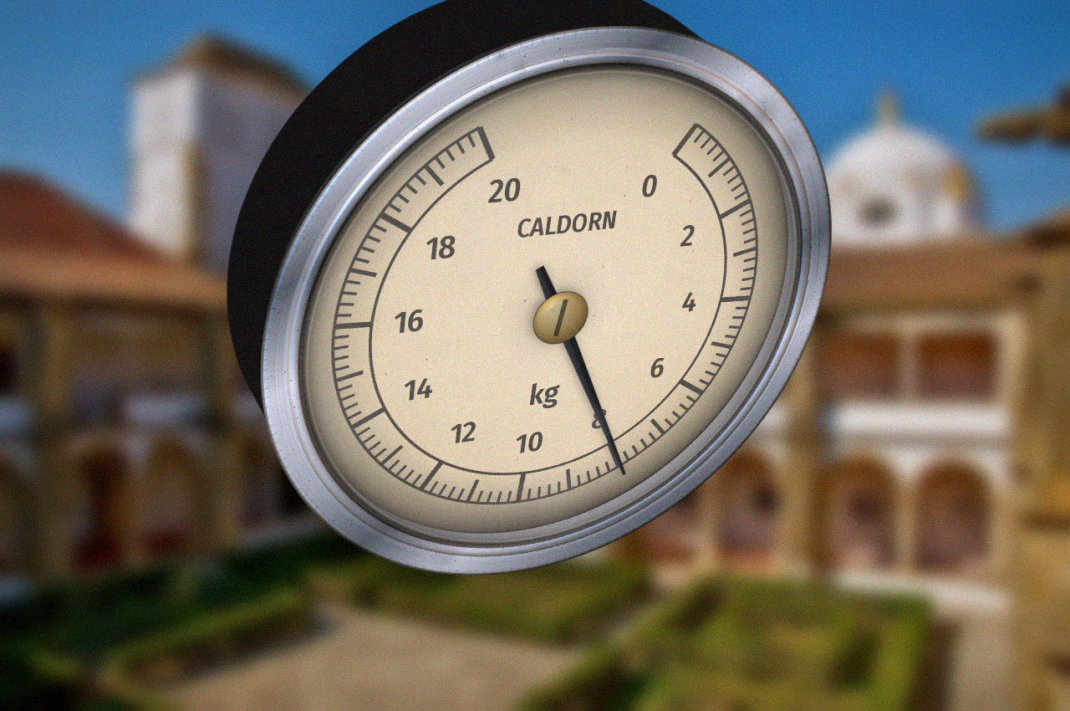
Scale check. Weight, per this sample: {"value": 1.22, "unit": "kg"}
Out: {"value": 8, "unit": "kg"}
